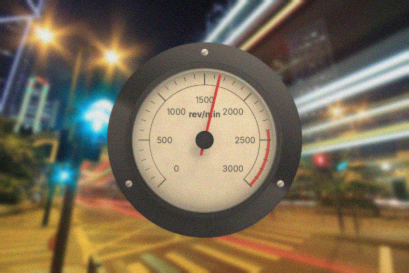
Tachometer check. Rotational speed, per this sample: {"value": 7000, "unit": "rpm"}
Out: {"value": 1650, "unit": "rpm"}
